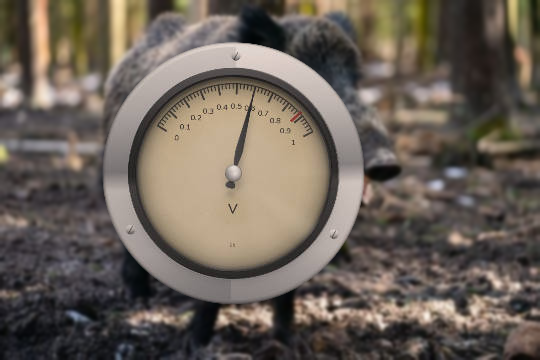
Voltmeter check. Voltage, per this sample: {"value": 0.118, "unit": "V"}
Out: {"value": 0.6, "unit": "V"}
